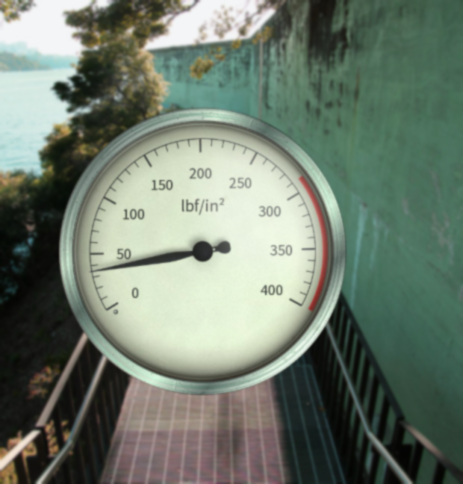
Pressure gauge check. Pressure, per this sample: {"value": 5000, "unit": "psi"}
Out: {"value": 35, "unit": "psi"}
